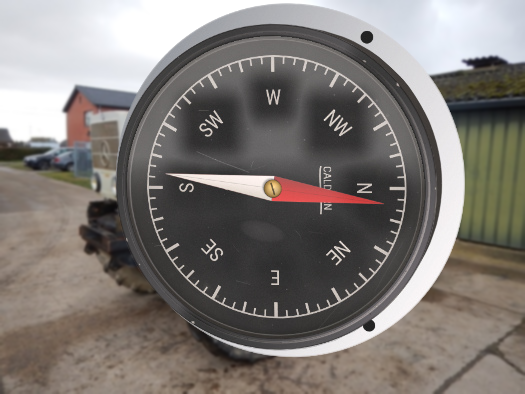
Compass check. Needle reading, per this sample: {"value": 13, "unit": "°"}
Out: {"value": 7.5, "unit": "°"}
